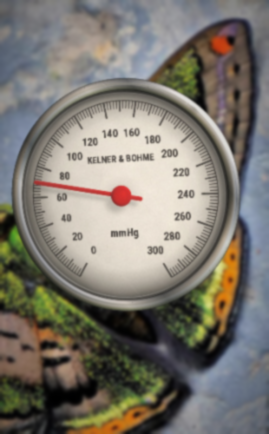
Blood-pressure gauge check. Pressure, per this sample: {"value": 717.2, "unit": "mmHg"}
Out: {"value": 70, "unit": "mmHg"}
